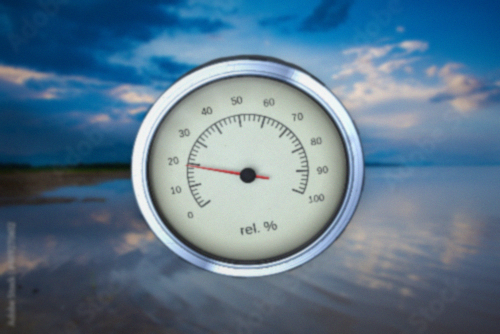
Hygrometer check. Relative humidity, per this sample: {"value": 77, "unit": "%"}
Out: {"value": 20, "unit": "%"}
